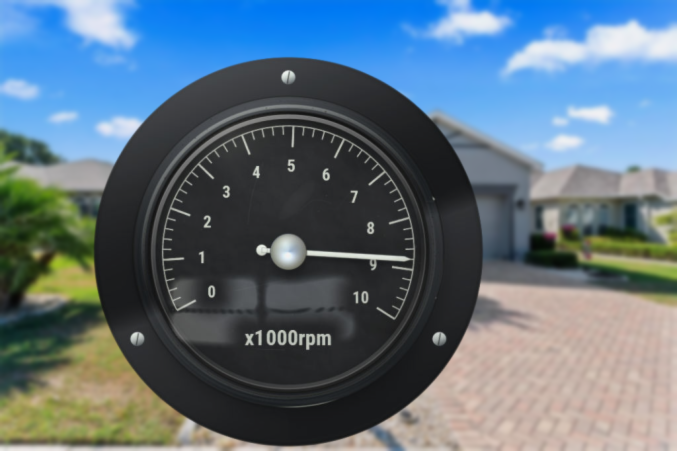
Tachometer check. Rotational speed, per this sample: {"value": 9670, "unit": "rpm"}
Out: {"value": 8800, "unit": "rpm"}
